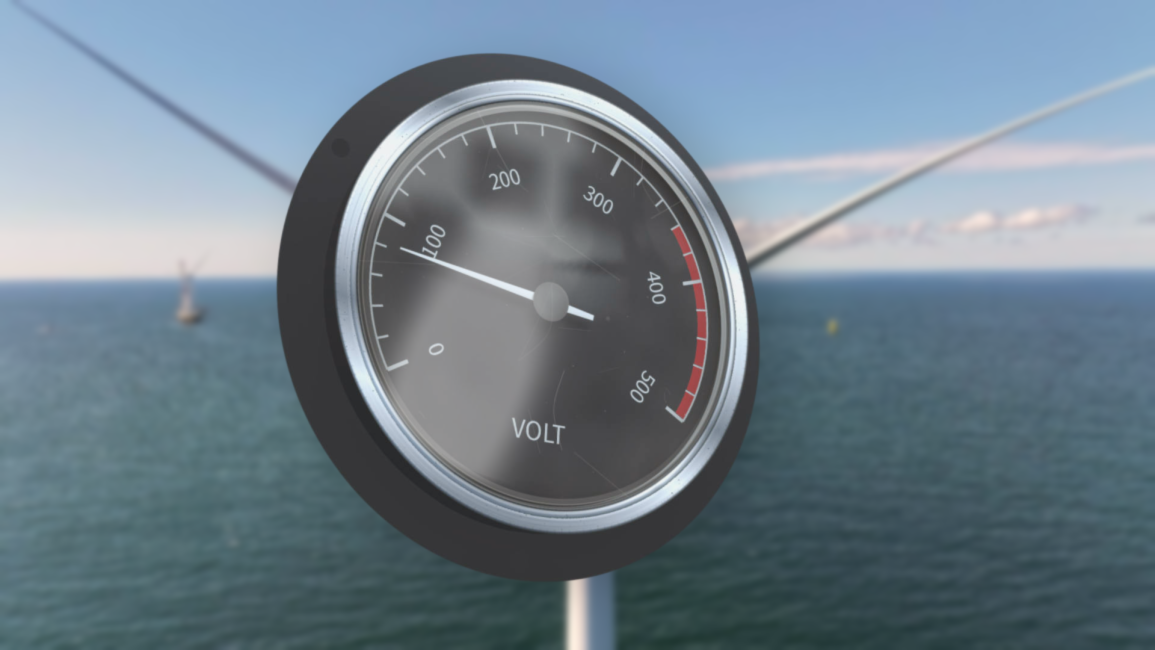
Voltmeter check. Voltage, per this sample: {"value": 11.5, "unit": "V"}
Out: {"value": 80, "unit": "V"}
